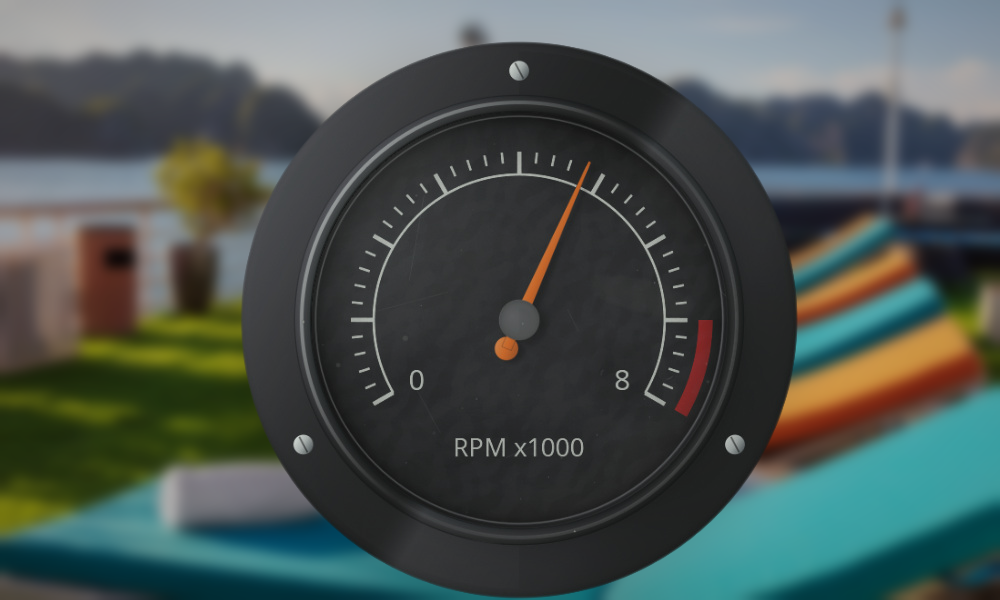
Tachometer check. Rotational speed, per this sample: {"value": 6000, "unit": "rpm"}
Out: {"value": 4800, "unit": "rpm"}
